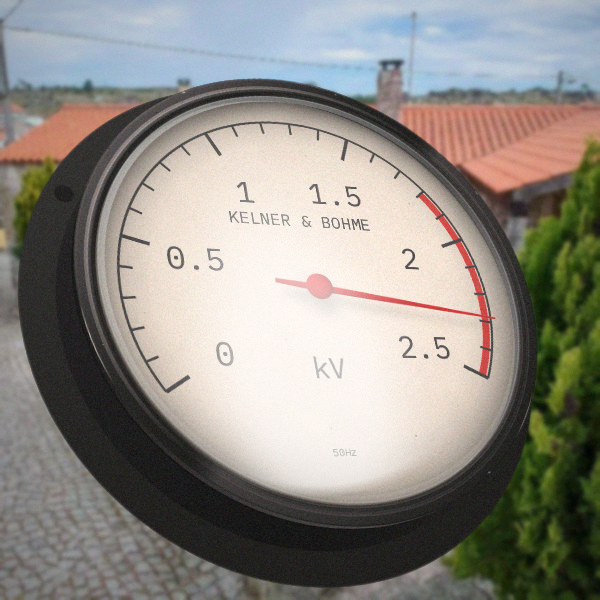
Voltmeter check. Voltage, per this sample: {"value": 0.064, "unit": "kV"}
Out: {"value": 2.3, "unit": "kV"}
